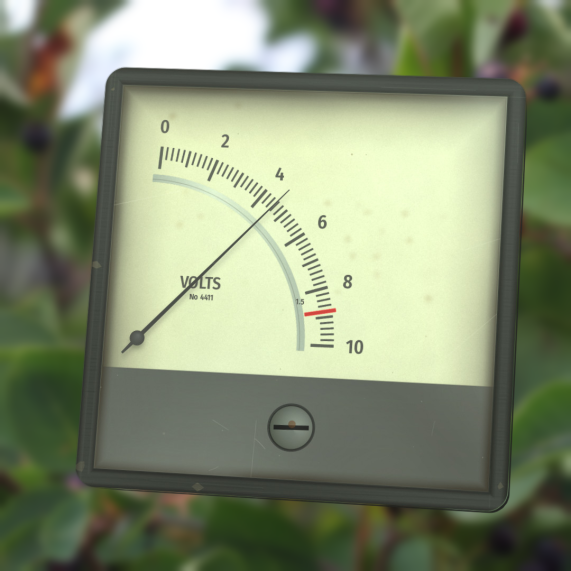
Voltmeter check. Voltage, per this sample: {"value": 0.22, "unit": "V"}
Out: {"value": 4.6, "unit": "V"}
